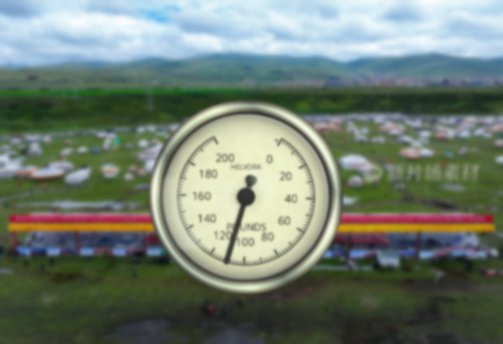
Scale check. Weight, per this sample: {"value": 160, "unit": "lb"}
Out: {"value": 110, "unit": "lb"}
